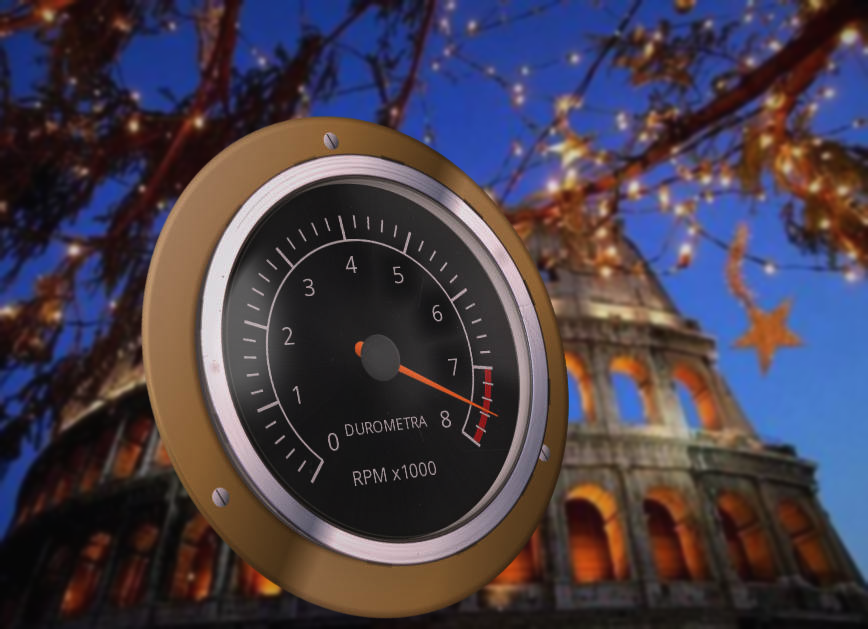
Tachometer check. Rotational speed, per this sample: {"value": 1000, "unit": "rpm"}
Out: {"value": 7600, "unit": "rpm"}
